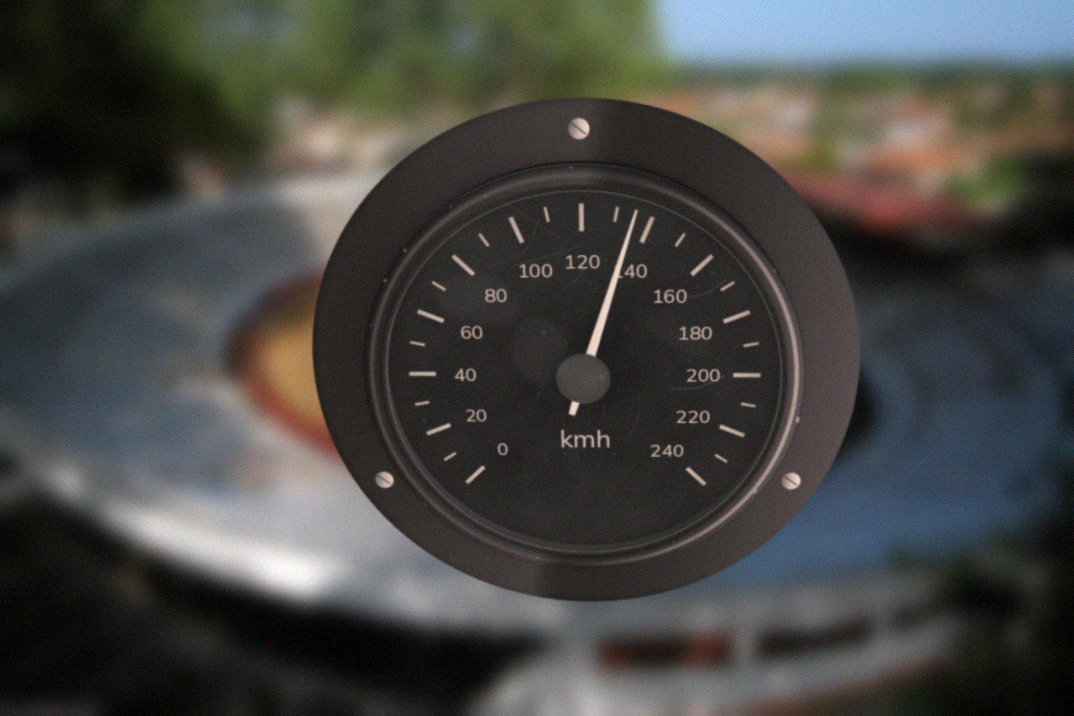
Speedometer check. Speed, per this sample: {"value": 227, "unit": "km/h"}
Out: {"value": 135, "unit": "km/h"}
